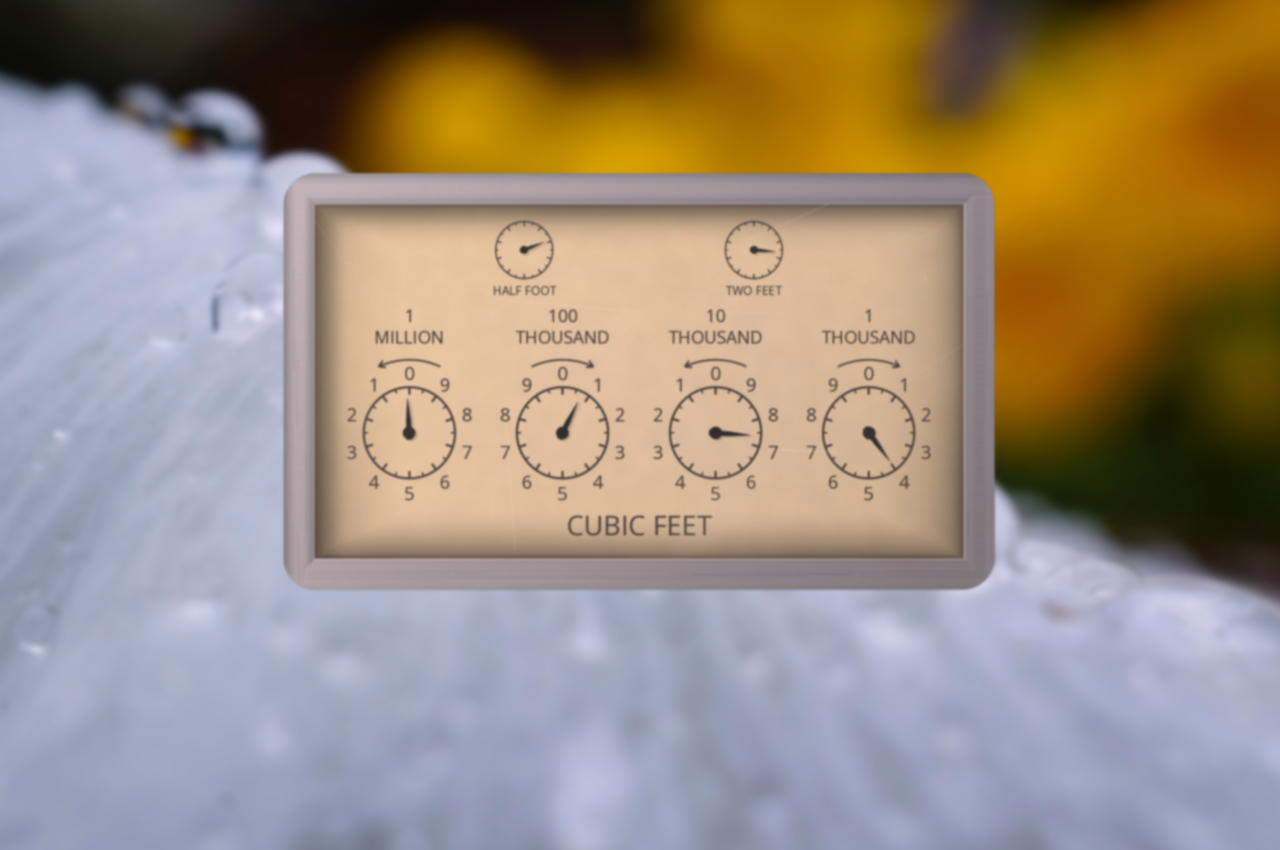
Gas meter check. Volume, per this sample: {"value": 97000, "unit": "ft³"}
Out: {"value": 7400, "unit": "ft³"}
